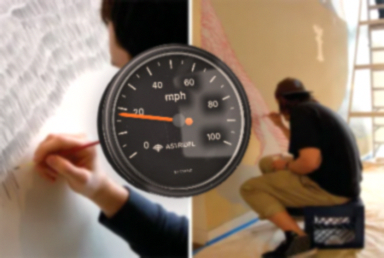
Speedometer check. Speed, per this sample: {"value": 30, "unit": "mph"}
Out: {"value": 17.5, "unit": "mph"}
